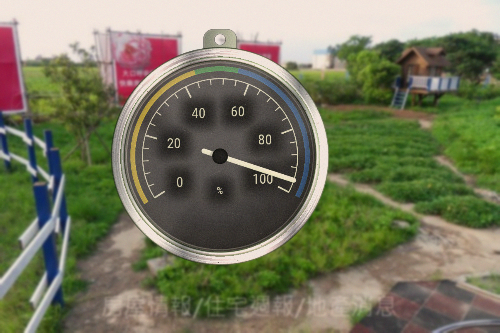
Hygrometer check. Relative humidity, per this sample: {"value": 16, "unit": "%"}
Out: {"value": 96, "unit": "%"}
